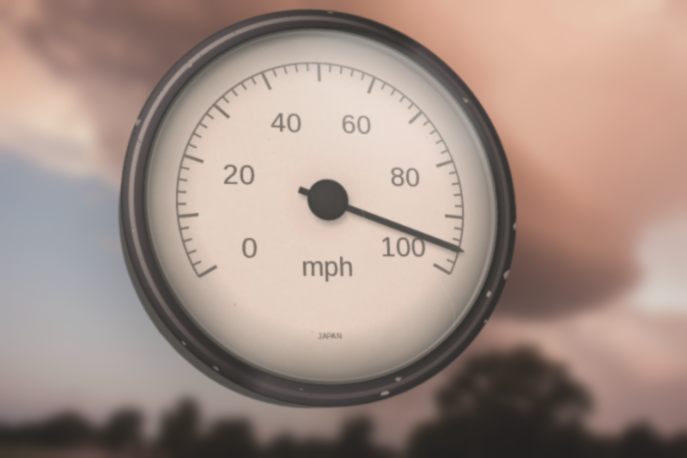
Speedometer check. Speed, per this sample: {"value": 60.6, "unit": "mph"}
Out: {"value": 96, "unit": "mph"}
